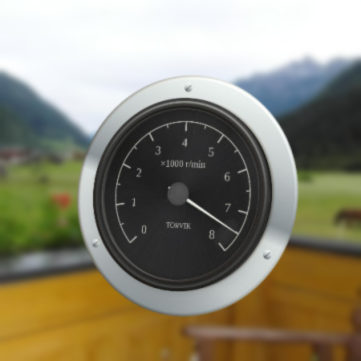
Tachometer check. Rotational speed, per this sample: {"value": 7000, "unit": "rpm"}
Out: {"value": 7500, "unit": "rpm"}
